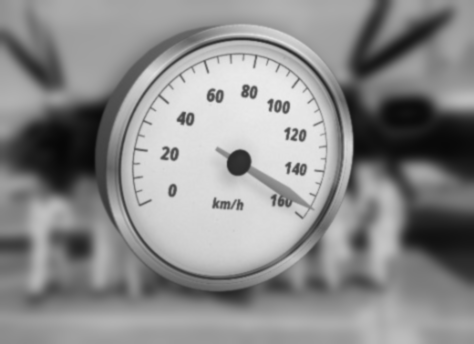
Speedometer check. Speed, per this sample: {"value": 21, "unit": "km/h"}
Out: {"value": 155, "unit": "km/h"}
